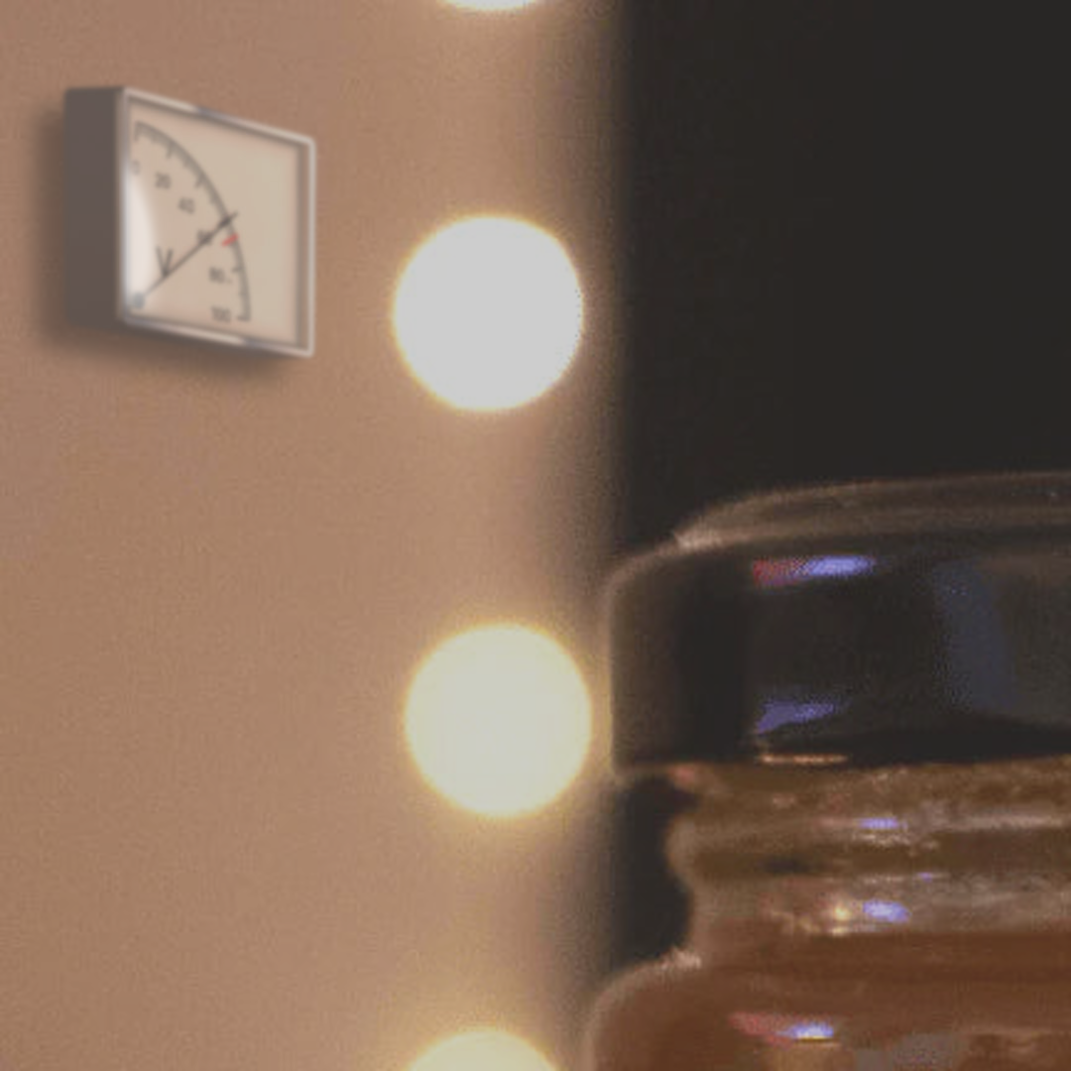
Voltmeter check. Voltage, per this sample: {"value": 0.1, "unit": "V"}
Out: {"value": 60, "unit": "V"}
